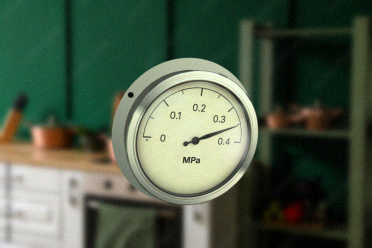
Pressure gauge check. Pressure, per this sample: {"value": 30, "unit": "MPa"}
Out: {"value": 0.35, "unit": "MPa"}
